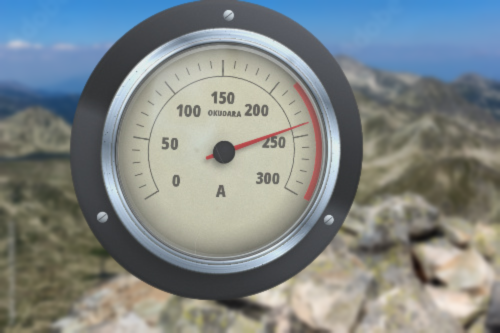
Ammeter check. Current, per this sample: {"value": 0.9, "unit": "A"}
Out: {"value": 240, "unit": "A"}
